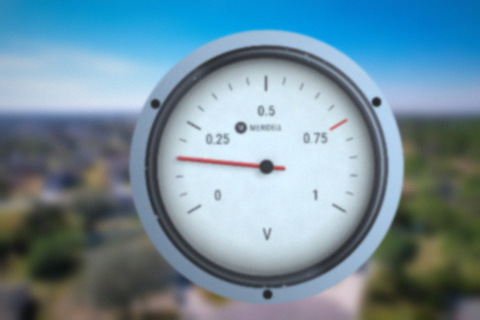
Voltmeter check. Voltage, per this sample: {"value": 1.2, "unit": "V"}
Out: {"value": 0.15, "unit": "V"}
